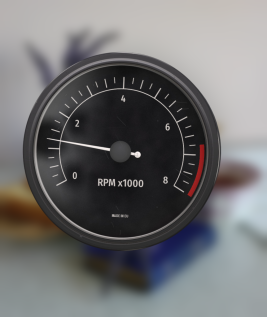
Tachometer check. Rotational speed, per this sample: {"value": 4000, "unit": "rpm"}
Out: {"value": 1250, "unit": "rpm"}
